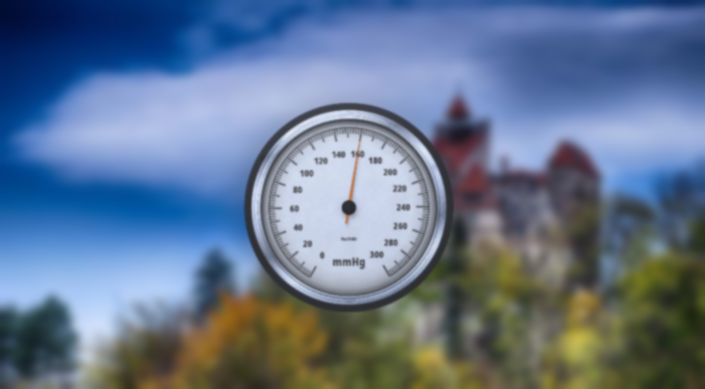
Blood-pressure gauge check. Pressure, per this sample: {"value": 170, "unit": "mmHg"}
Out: {"value": 160, "unit": "mmHg"}
